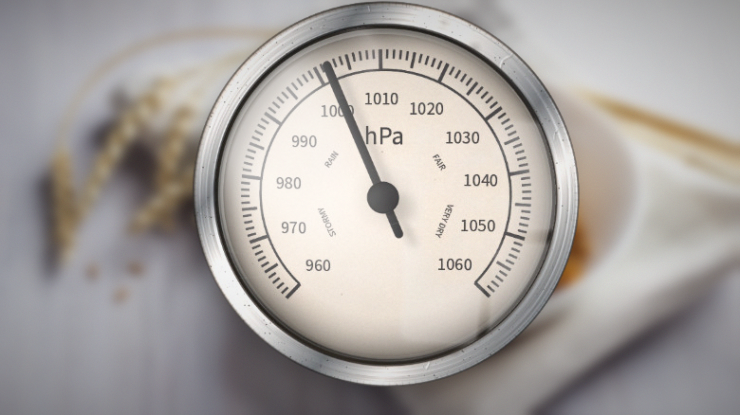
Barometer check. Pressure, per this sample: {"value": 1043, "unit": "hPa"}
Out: {"value": 1002, "unit": "hPa"}
